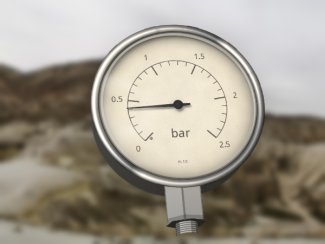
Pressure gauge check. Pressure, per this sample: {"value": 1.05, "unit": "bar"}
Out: {"value": 0.4, "unit": "bar"}
